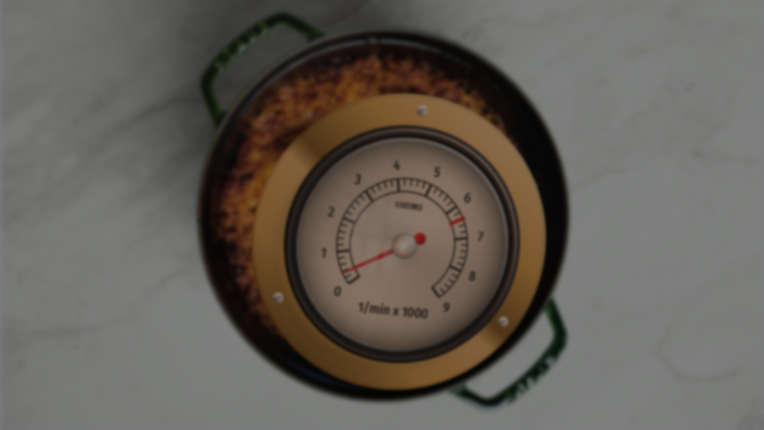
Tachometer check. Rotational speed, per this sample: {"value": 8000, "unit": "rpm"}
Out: {"value": 400, "unit": "rpm"}
